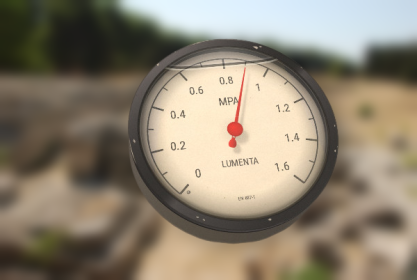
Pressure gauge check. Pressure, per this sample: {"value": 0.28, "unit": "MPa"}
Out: {"value": 0.9, "unit": "MPa"}
